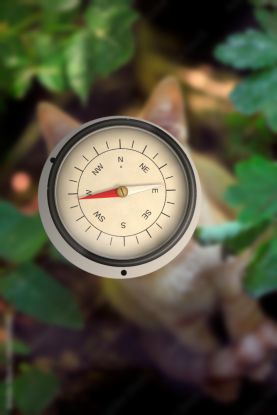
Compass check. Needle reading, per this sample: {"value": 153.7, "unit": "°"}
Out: {"value": 262.5, "unit": "°"}
